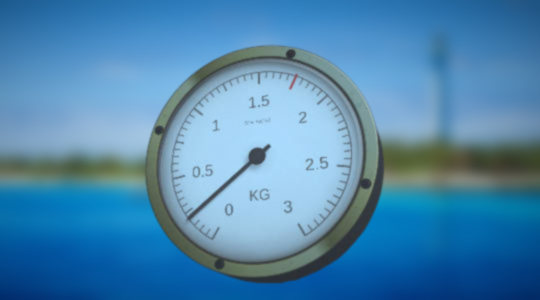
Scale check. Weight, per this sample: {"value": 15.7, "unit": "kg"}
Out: {"value": 0.2, "unit": "kg"}
